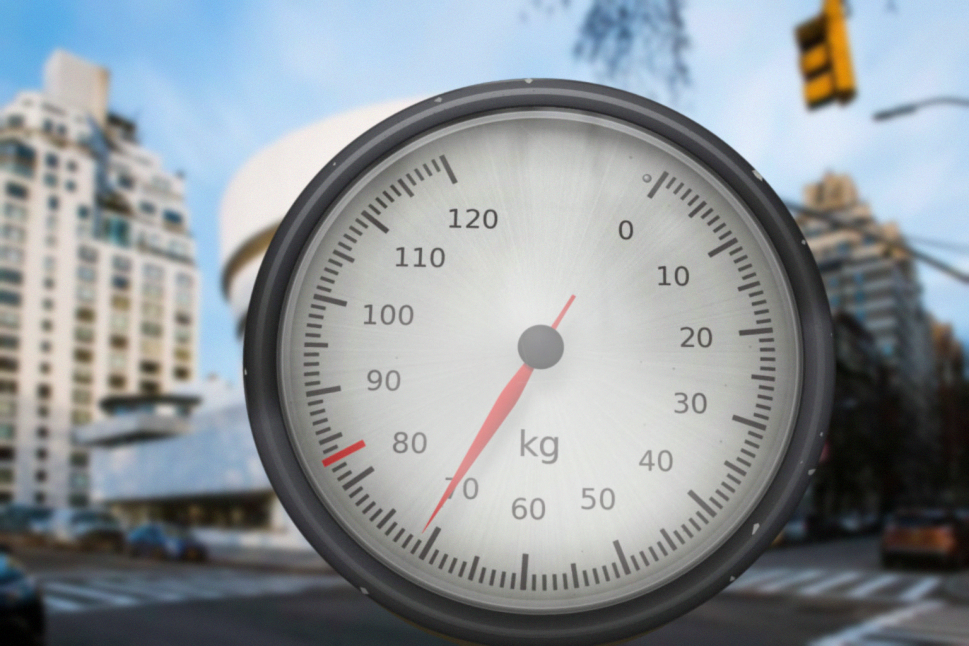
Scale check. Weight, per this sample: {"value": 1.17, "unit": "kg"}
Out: {"value": 71, "unit": "kg"}
